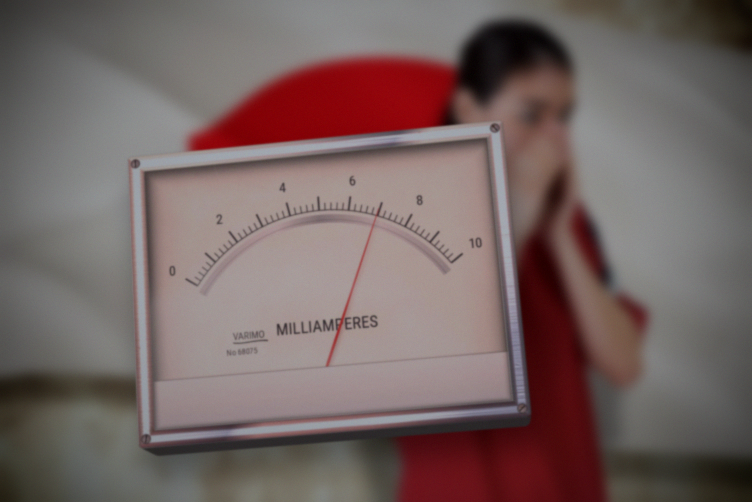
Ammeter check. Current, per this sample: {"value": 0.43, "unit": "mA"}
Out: {"value": 7, "unit": "mA"}
